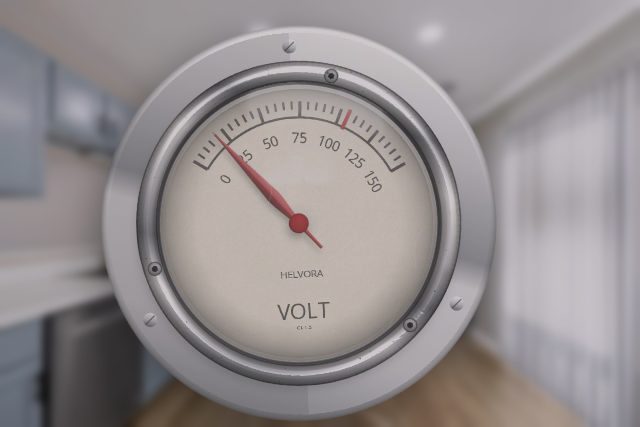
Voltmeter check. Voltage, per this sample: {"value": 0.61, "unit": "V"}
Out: {"value": 20, "unit": "V"}
